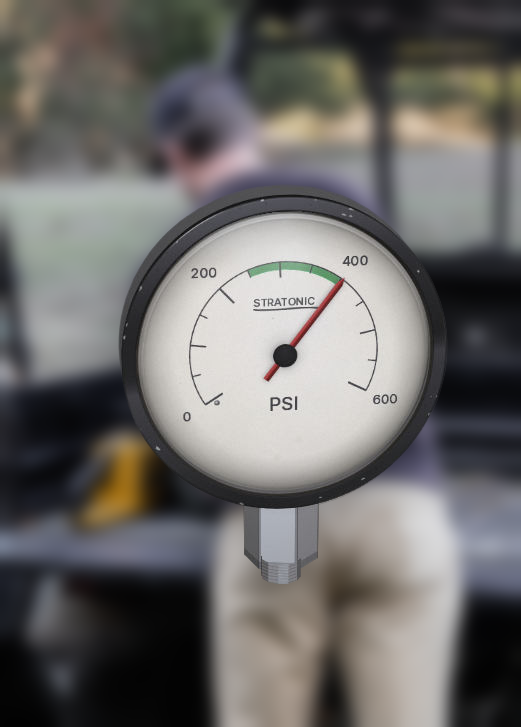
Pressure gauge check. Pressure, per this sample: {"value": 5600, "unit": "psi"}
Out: {"value": 400, "unit": "psi"}
